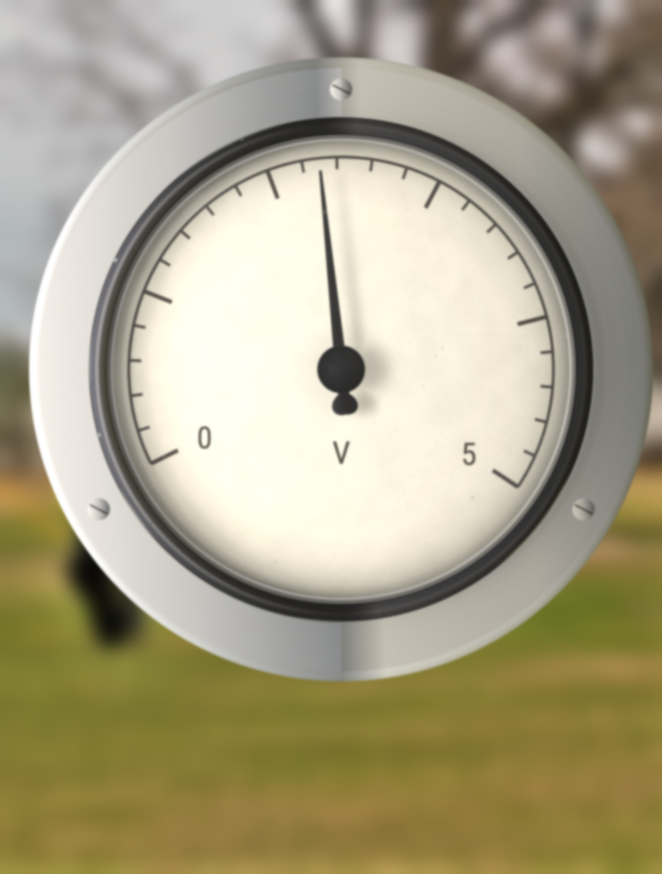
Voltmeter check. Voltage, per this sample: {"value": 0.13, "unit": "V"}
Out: {"value": 2.3, "unit": "V"}
